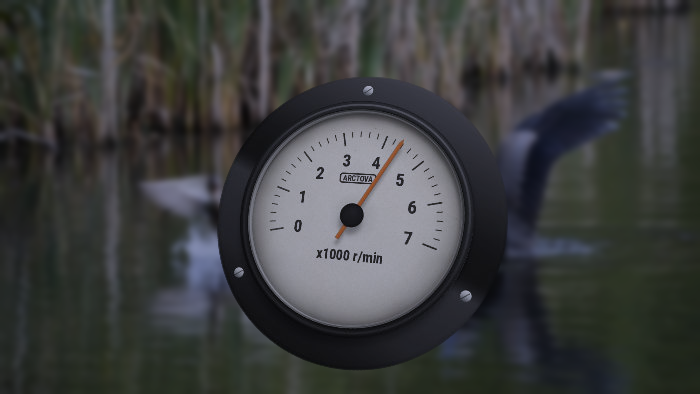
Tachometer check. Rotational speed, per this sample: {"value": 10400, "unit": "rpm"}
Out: {"value": 4400, "unit": "rpm"}
